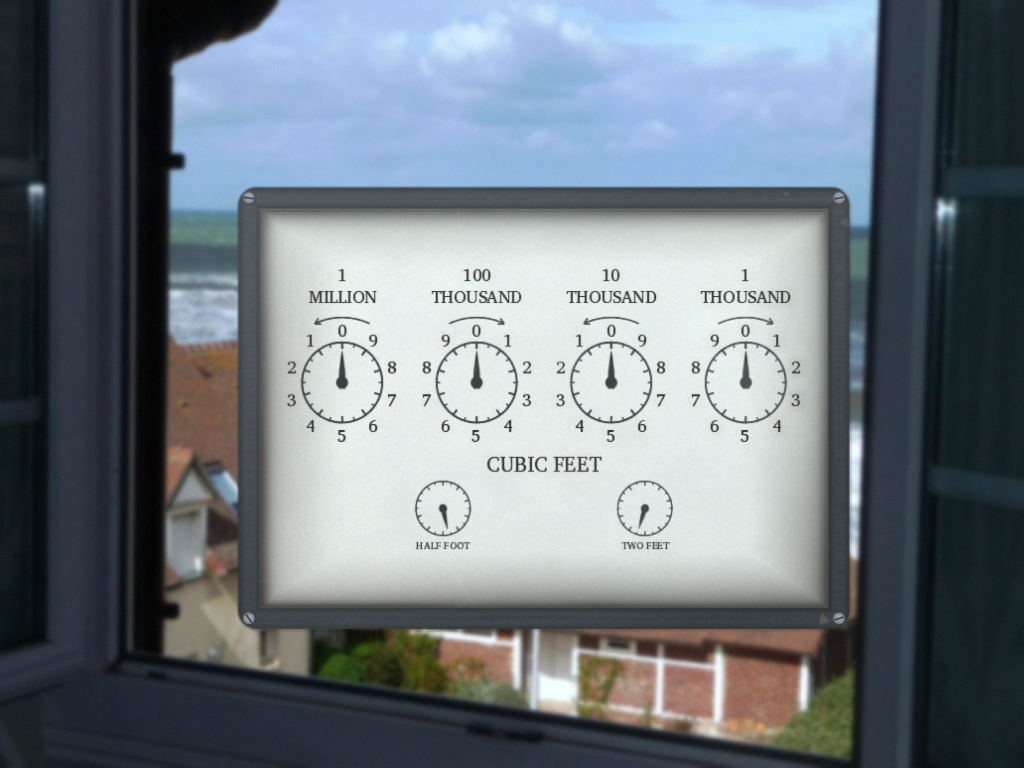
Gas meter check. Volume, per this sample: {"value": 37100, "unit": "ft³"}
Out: {"value": 0, "unit": "ft³"}
